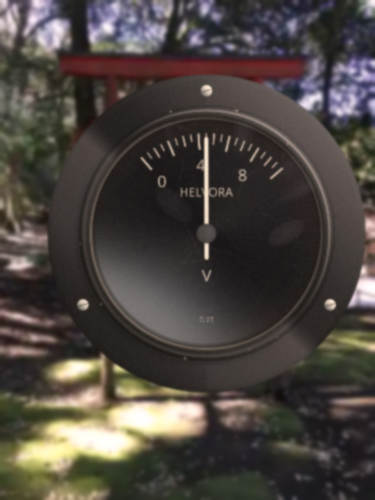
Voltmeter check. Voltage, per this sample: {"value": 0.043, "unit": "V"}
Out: {"value": 4.5, "unit": "V"}
